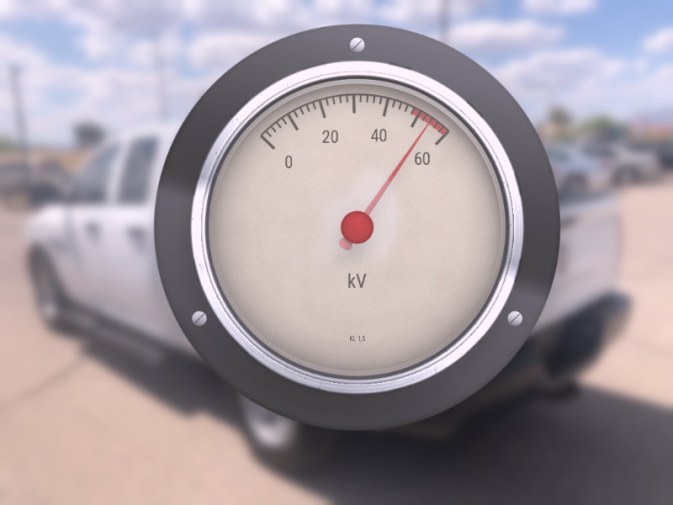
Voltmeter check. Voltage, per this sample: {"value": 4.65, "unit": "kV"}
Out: {"value": 54, "unit": "kV"}
